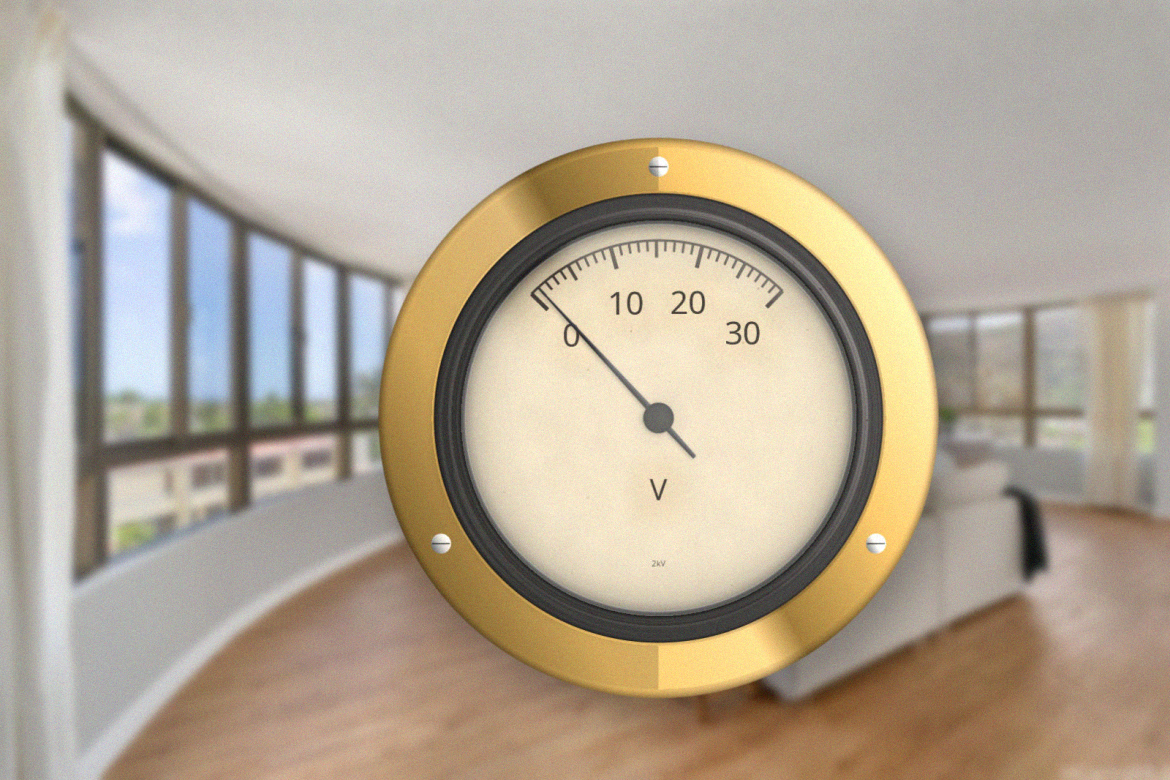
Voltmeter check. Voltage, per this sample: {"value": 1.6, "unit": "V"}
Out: {"value": 1, "unit": "V"}
